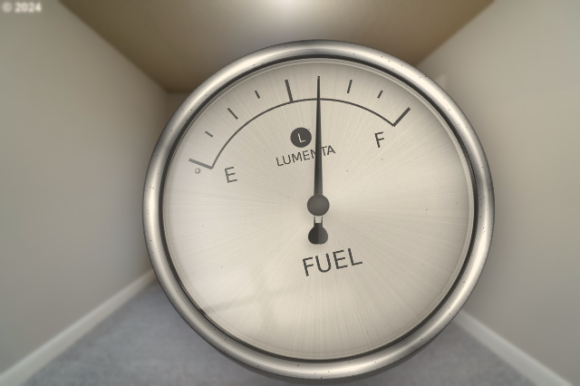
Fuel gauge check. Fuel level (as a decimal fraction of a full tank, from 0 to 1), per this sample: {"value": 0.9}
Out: {"value": 0.625}
